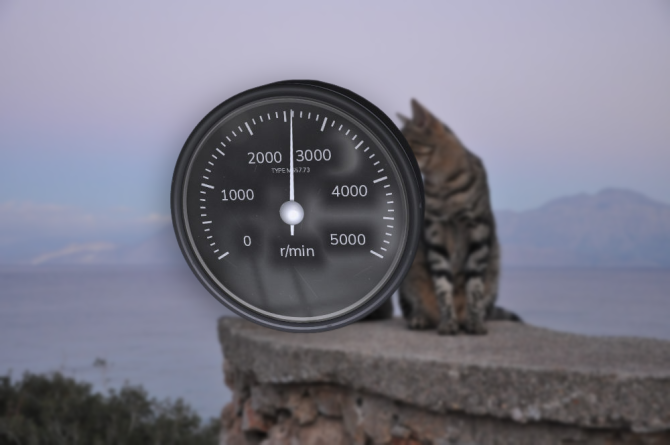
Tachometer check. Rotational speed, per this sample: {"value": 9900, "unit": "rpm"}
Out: {"value": 2600, "unit": "rpm"}
